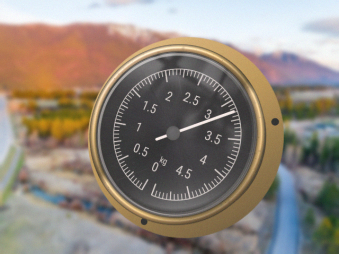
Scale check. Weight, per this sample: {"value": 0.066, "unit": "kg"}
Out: {"value": 3.15, "unit": "kg"}
